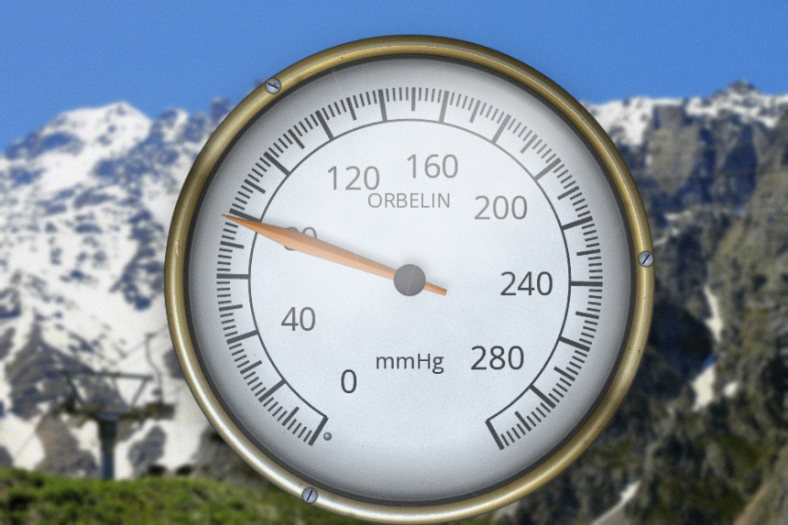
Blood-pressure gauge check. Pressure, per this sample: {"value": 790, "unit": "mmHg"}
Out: {"value": 78, "unit": "mmHg"}
